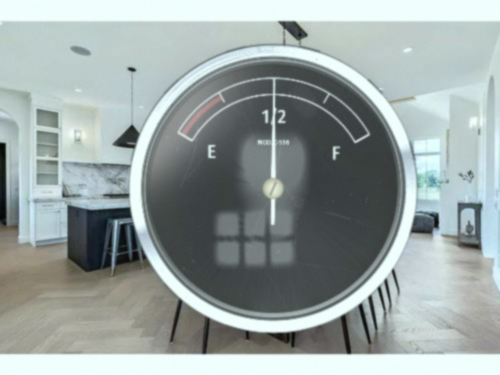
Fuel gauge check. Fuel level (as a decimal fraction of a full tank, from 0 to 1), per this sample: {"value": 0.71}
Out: {"value": 0.5}
